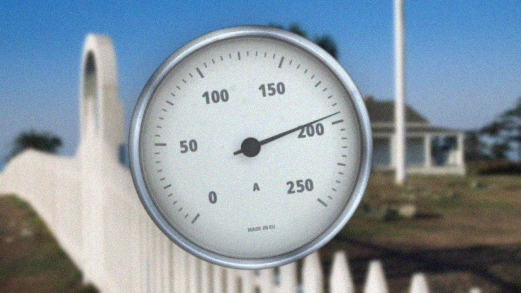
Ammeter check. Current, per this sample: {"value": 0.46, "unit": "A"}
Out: {"value": 195, "unit": "A"}
